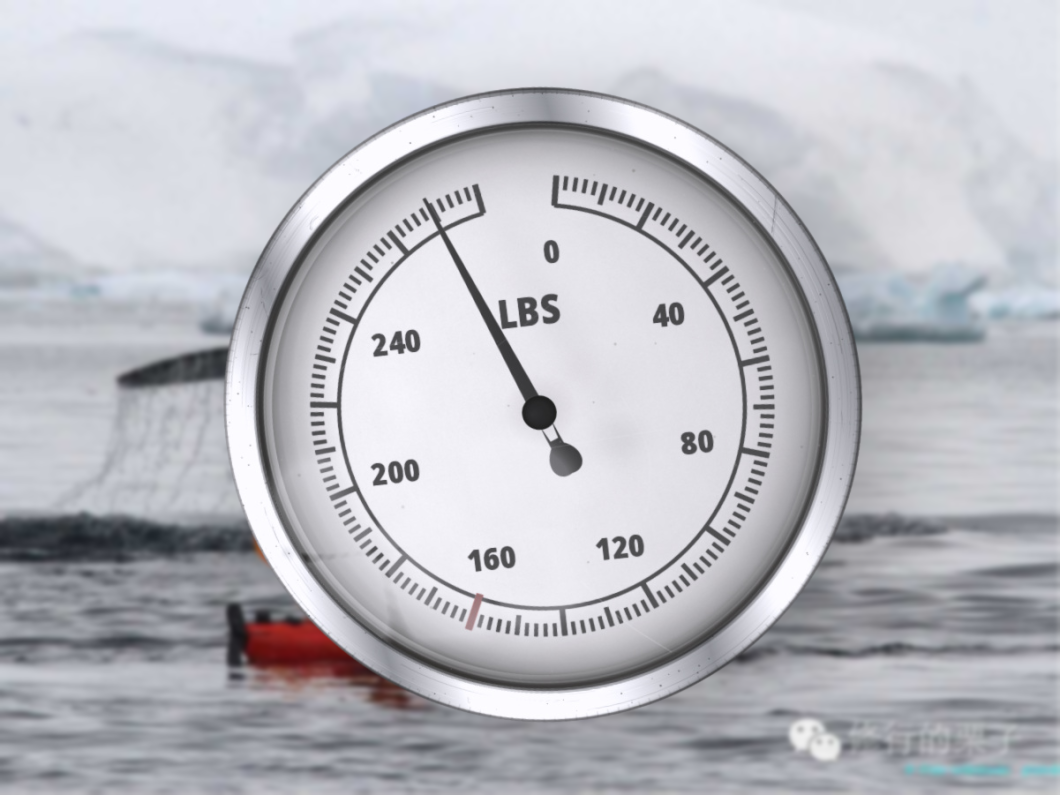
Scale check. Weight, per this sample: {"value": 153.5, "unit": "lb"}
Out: {"value": 270, "unit": "lb"}
